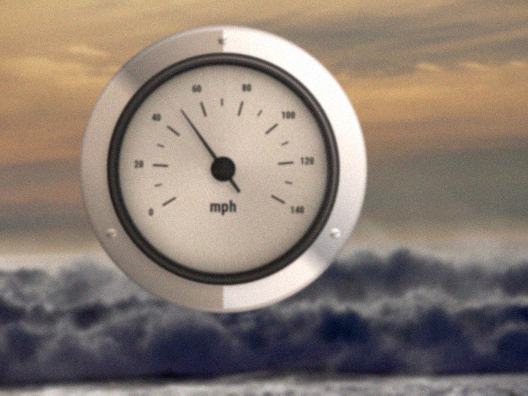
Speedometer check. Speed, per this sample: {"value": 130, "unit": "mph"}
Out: {"value": 50, "unit": "mph"}
